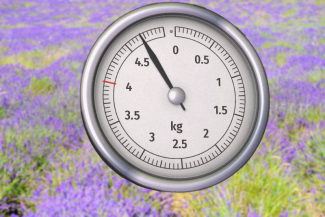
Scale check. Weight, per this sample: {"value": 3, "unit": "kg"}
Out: {"value": 4.7, "unit": "kg"}
